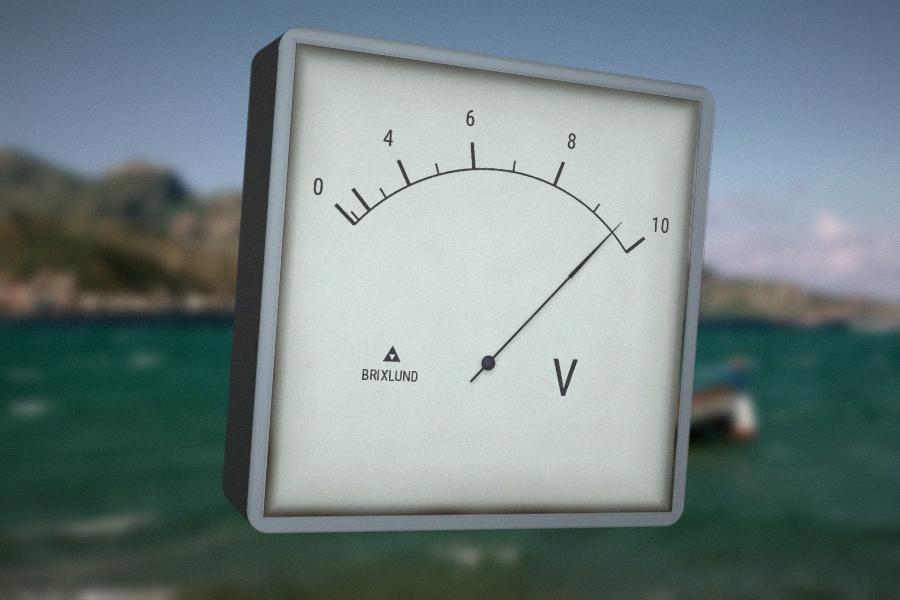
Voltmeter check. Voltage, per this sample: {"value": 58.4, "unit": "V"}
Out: {"value": 9.5, "unit": "V"}
